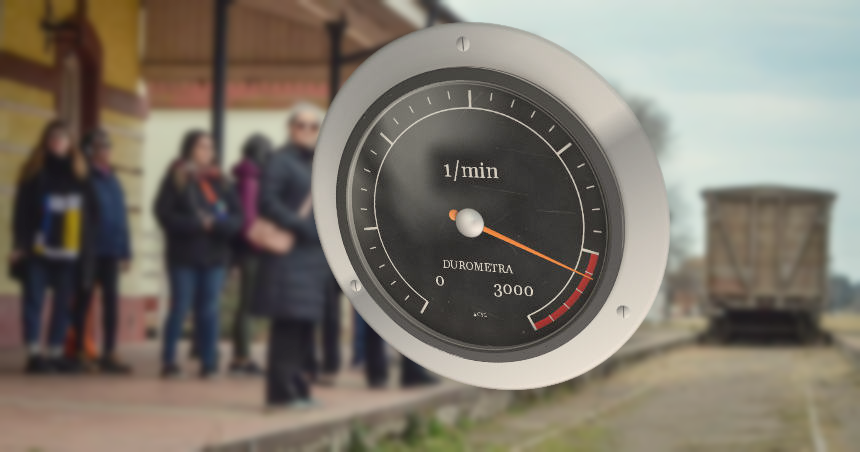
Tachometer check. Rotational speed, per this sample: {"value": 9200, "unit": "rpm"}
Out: {"value": 2600, "unit": "rpm"}
